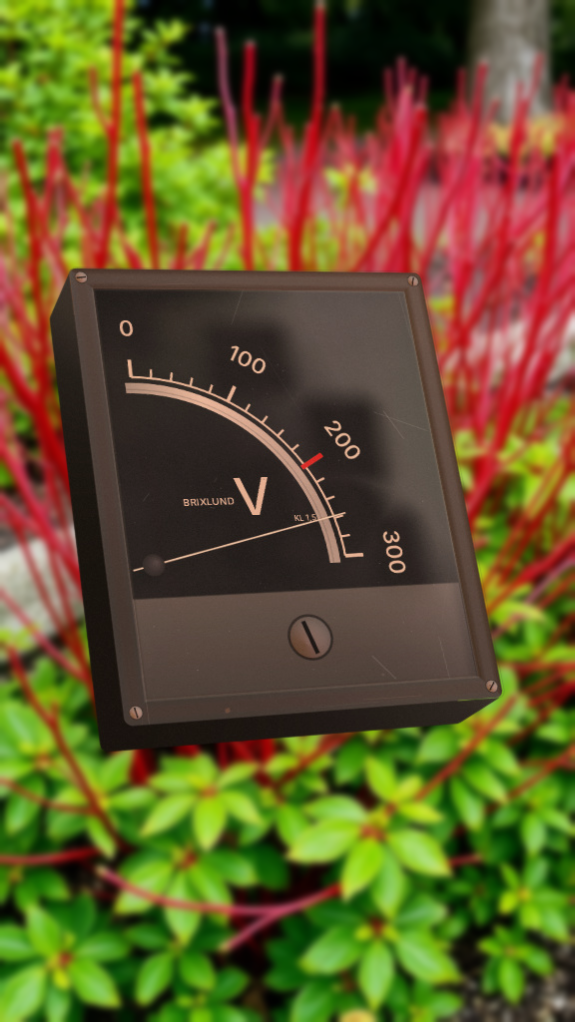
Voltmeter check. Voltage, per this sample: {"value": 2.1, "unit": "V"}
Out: {"value": 260, "unit": "V"}
